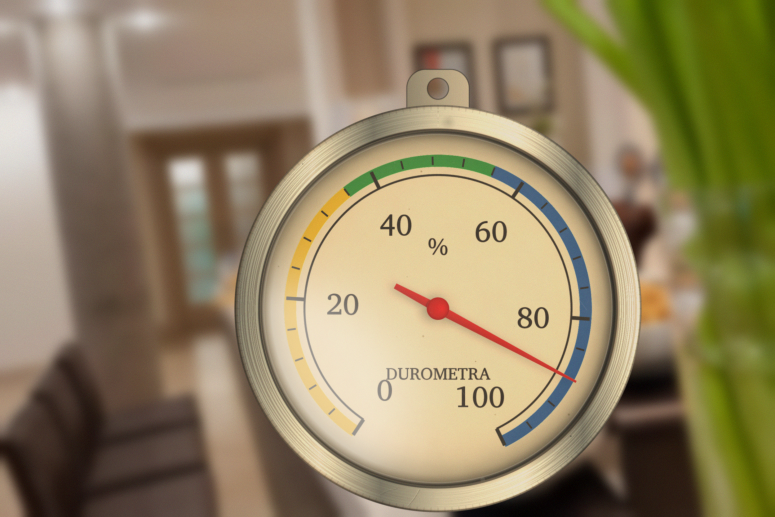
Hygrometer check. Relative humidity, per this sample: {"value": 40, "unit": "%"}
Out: {"value": 88, "unit": "%"}
